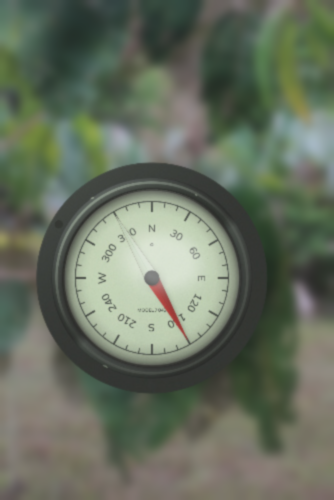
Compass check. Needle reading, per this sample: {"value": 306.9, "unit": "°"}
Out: {"value": 150, "unit": "°"}
